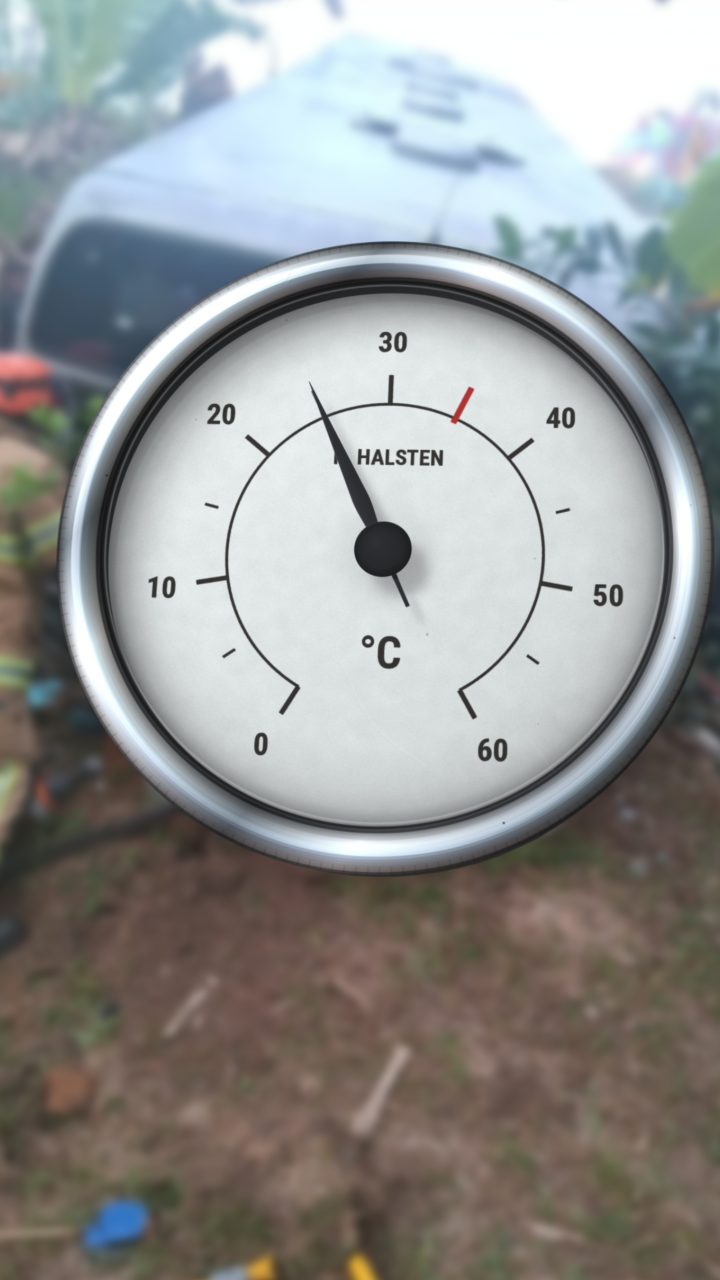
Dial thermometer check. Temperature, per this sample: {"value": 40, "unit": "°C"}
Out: {"value": 25, "unit": "°C"}
